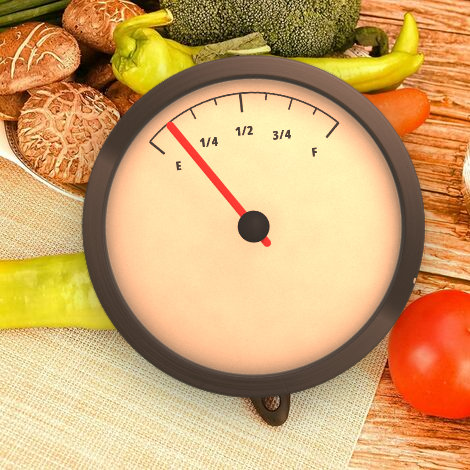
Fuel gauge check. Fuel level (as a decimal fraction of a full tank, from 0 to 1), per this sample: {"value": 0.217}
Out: {"value": 0.125}
